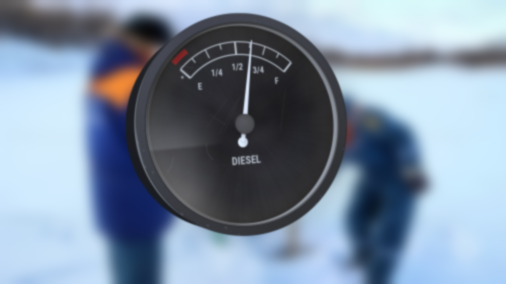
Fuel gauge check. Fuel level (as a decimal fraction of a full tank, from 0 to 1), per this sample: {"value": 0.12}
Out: {"value": 0.625}
